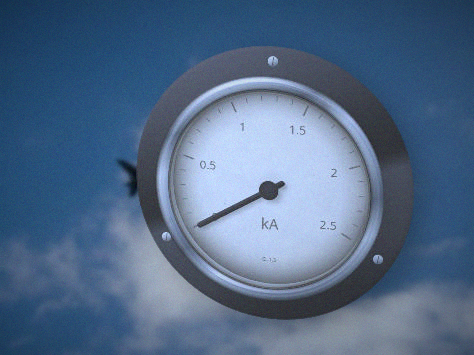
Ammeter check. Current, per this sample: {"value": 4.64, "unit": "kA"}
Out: {"value": 0, "unit": "kA"}
